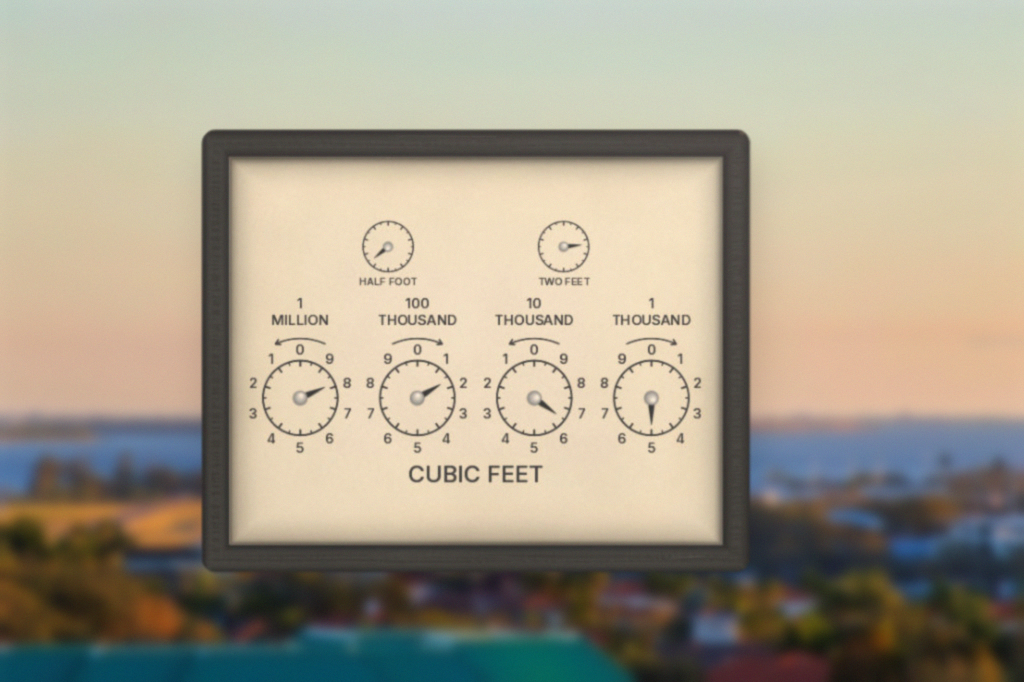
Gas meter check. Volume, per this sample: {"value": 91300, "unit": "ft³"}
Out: {"value": 816500, "unit": "ft³"}
